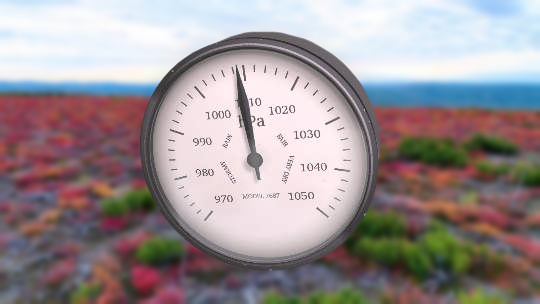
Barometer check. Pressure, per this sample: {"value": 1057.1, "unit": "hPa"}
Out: {"value": 1009, "unit": "hPa"}
